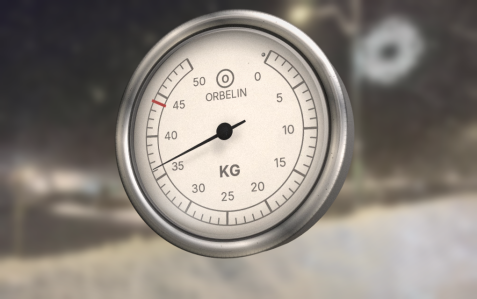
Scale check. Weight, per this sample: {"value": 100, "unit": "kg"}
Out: {"value": 36, "unit": "kg"}
